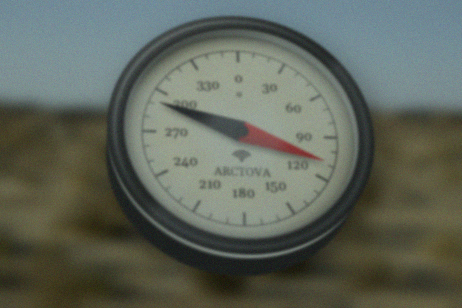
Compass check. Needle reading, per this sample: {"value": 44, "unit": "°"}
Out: {"value": 110, "unit": "°"}
